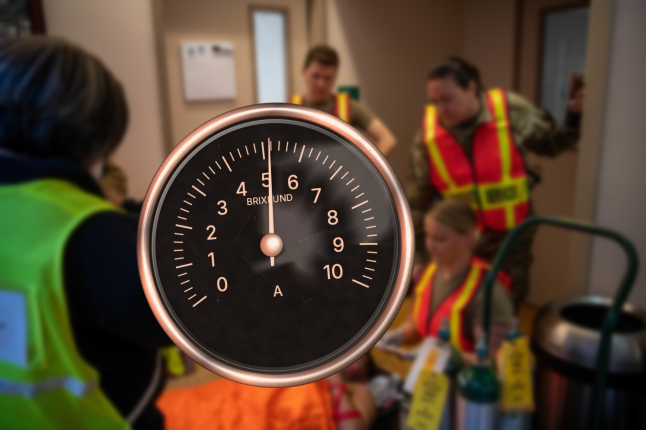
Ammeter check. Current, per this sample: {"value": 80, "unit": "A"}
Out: {"value": 5.2, "unit": "A"}
